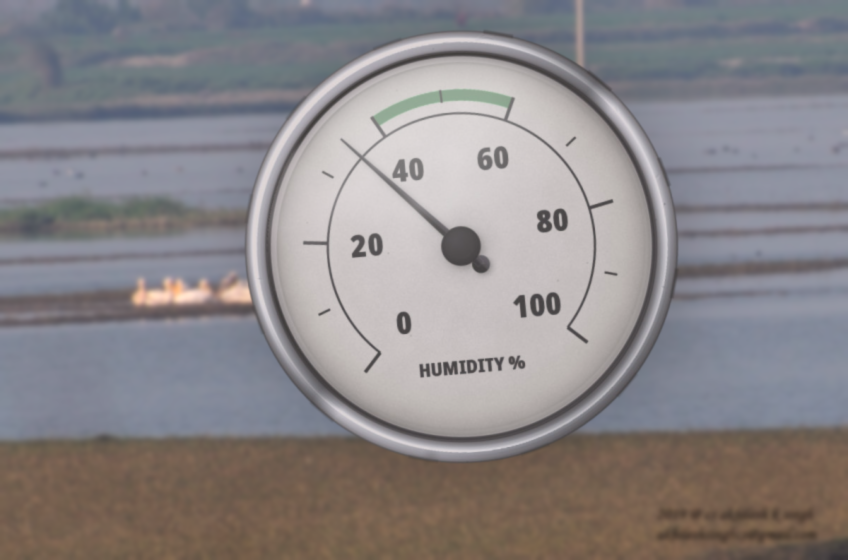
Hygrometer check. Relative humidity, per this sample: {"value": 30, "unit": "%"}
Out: {"value": 35, "unit": "%"}
